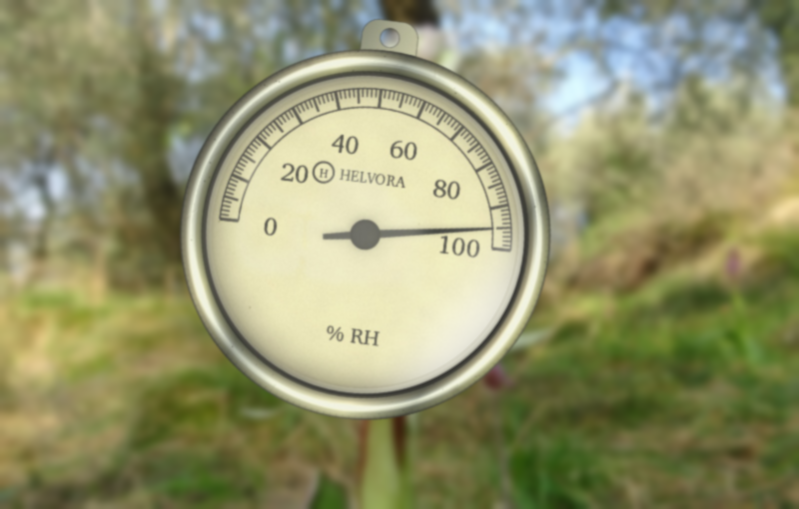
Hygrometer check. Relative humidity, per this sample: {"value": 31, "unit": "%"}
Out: {"value": 95, "unit": "%"}
